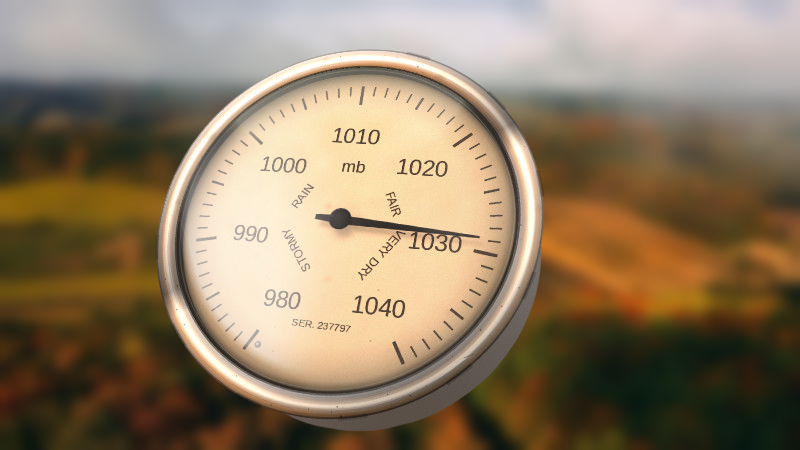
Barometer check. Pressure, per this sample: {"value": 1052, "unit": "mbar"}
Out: {"value": 1029, "unit": "mbar"}
